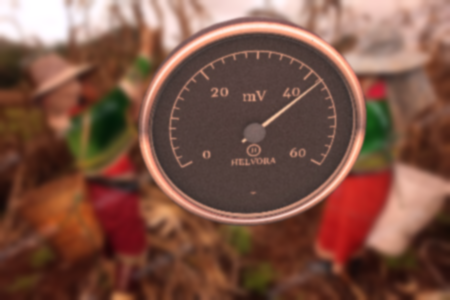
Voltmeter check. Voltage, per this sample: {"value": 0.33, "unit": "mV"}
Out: {"value": 42, "unit": "mV"}
